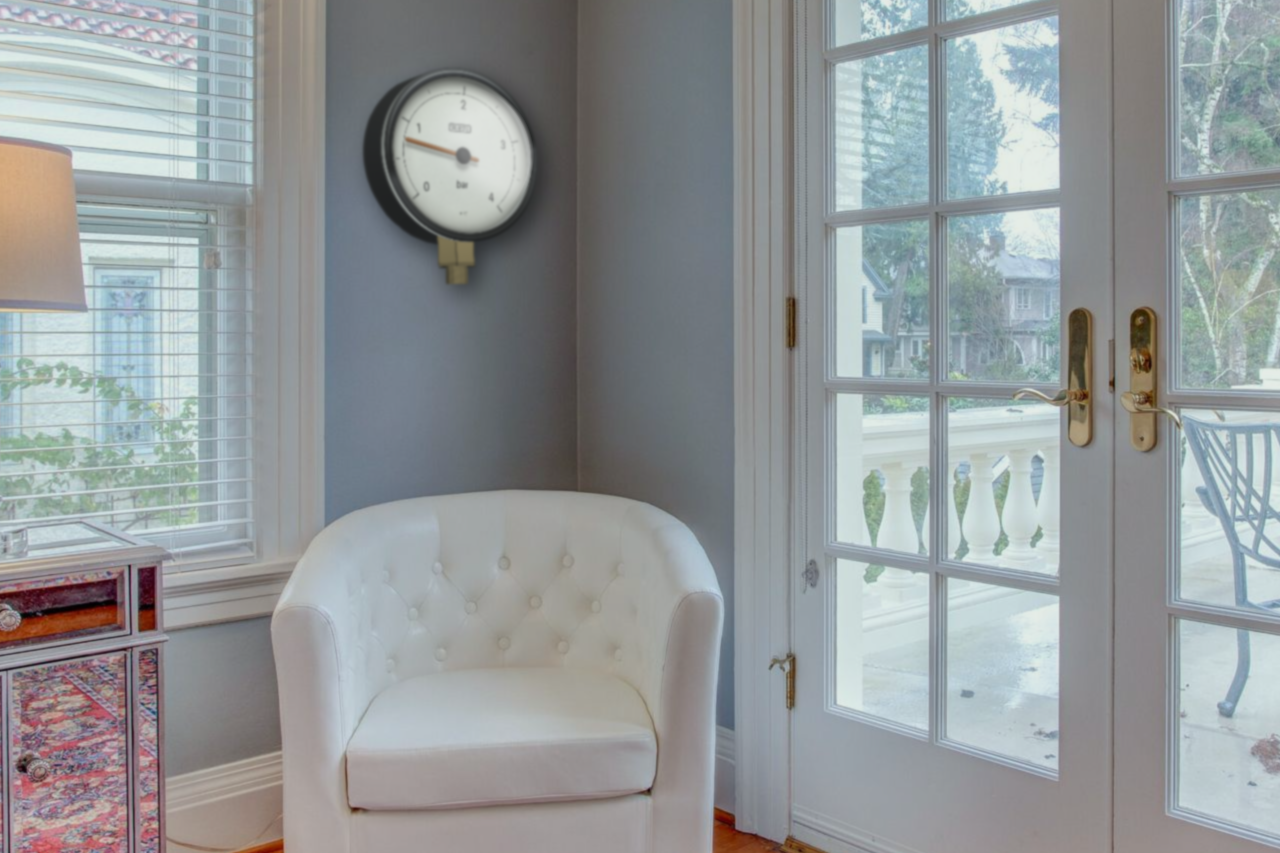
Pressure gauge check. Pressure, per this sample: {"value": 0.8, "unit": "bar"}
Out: {"value": 0.75, "unit": "bar"}
